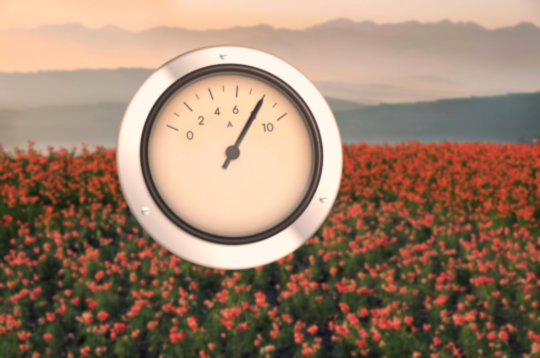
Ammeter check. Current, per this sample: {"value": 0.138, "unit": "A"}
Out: {"value": 8, "unit": "A"}
